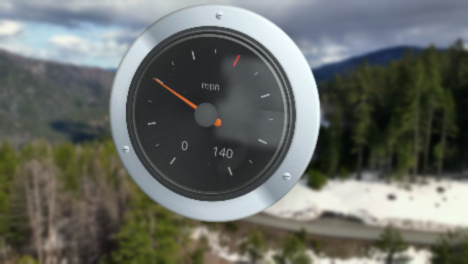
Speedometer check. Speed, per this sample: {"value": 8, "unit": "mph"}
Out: {"value": 40, "unit": "mph"}
